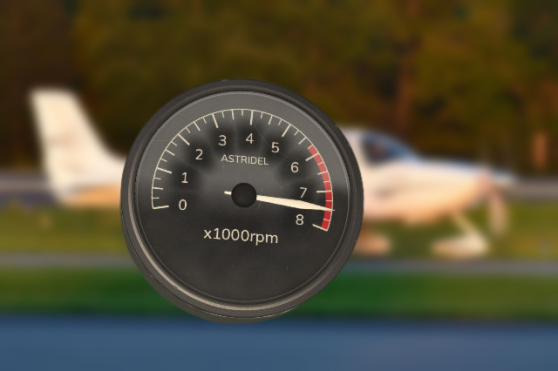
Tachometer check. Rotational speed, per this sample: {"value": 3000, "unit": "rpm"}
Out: {"value": 7500, "unit": "rpm"}
